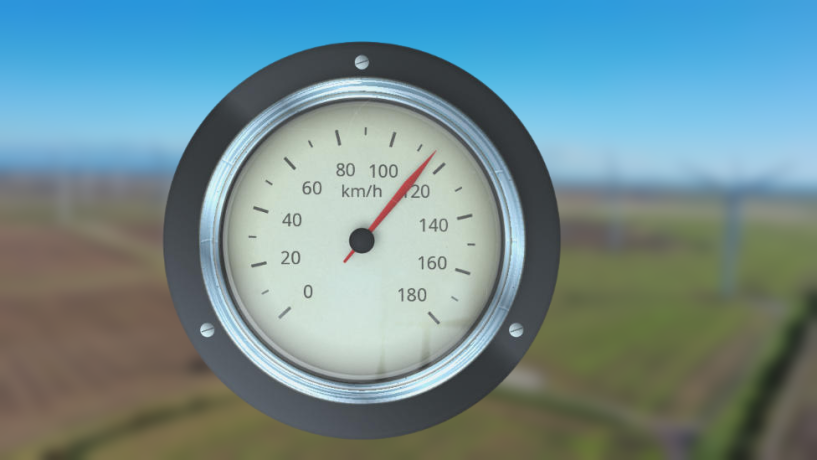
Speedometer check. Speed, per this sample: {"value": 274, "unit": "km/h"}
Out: {"value": 115, "unit": "km/h"}
